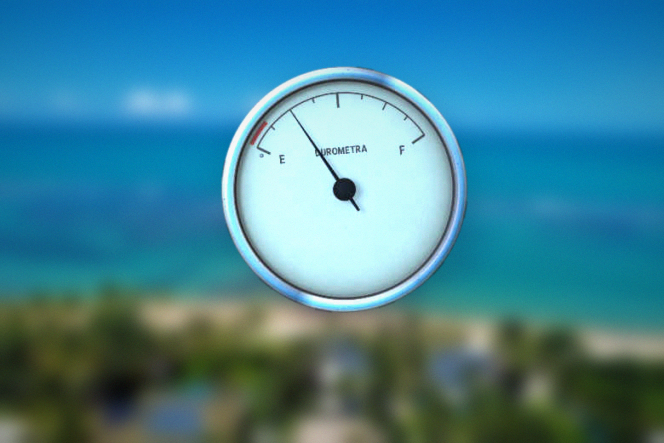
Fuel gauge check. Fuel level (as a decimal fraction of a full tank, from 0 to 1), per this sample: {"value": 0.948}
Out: {"value": 0.25}
